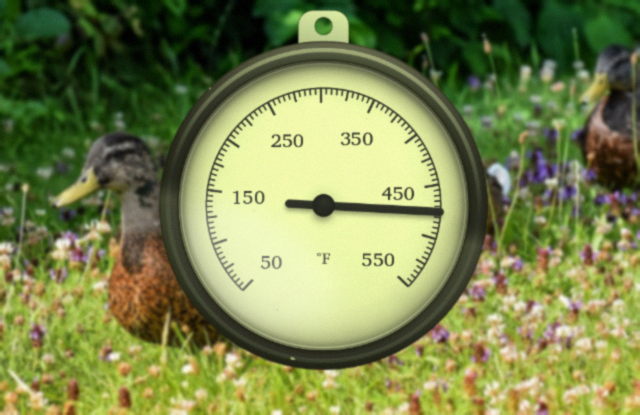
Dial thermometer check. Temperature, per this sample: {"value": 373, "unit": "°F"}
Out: {"value": 475, "unit": "°F"}
